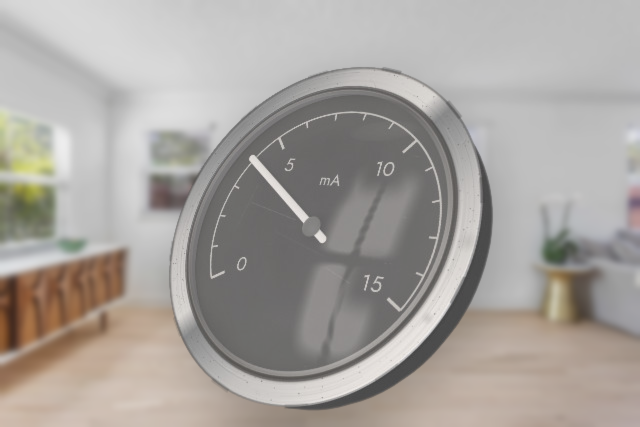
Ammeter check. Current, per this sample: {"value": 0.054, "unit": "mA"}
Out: {"value": 4, "unit": "mA"}
